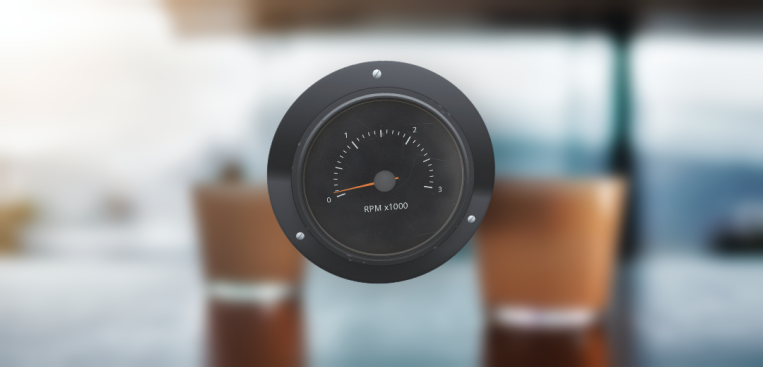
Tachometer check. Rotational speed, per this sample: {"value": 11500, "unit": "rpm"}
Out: {"value": 100, "unit": "rpm"}
